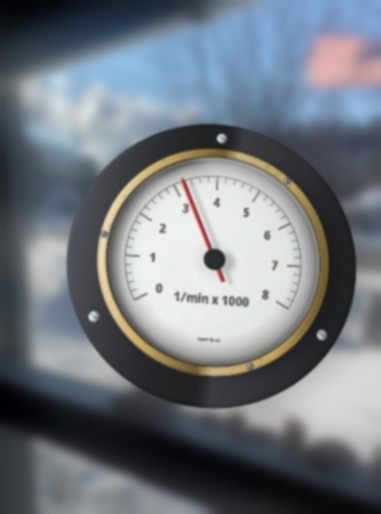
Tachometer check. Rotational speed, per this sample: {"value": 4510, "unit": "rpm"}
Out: {"value": 3200, "unit": "rpm"}
